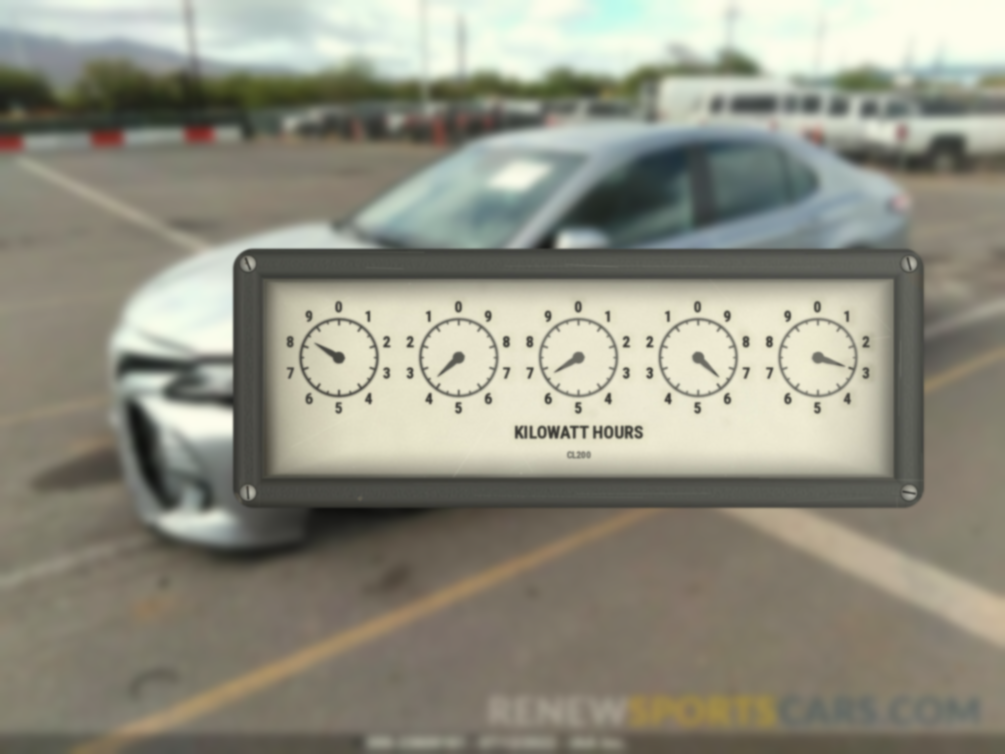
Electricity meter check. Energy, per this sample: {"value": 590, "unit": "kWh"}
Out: {"value": 83663, "unit": "kWh"}
